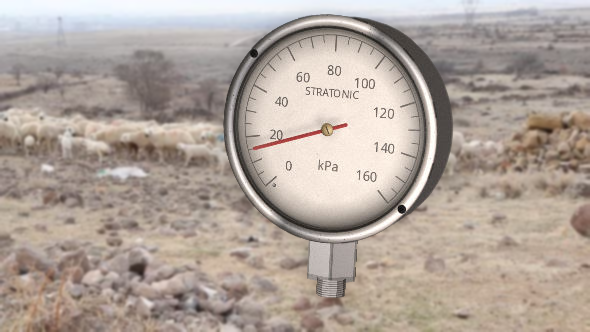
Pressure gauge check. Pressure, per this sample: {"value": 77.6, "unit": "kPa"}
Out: {"value": 15, "unit": "kPa"}
